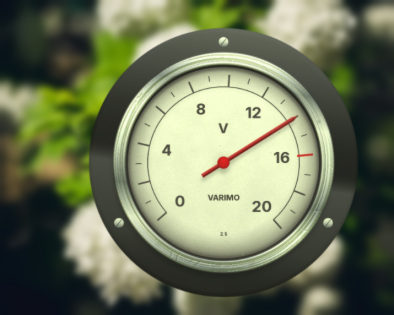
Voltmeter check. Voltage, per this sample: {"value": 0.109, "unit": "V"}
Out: {"value": 14, "unit": "V"}
